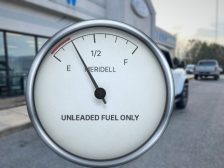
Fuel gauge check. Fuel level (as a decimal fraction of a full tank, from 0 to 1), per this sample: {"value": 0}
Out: {"value": 0.25}
